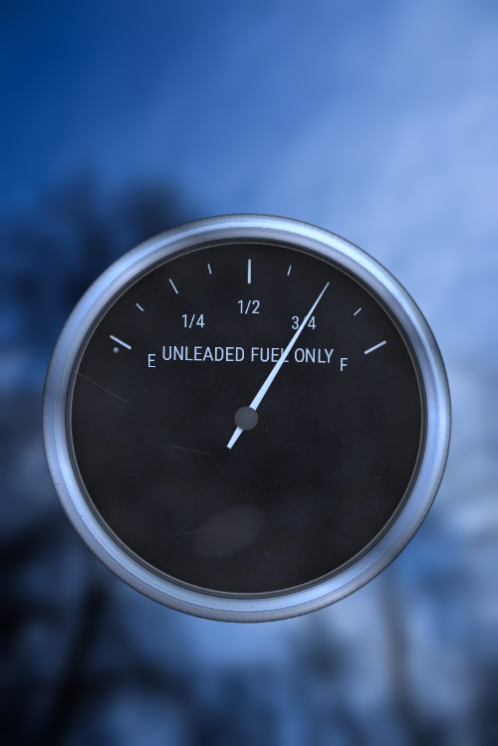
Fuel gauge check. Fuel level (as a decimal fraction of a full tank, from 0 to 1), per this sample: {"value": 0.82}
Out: {"value": 0.75}
